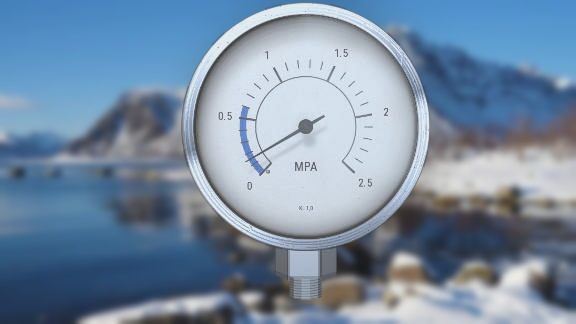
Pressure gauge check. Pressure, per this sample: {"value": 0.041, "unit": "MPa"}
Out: {"value": 0.15, "unit": "MPa"}
